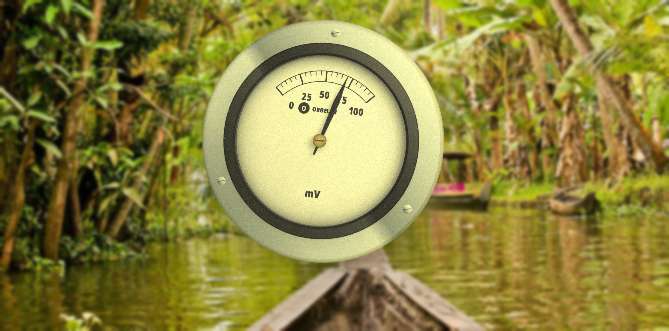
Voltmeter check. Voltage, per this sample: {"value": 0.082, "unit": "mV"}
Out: {"value": 70, "unit": "mV"}
